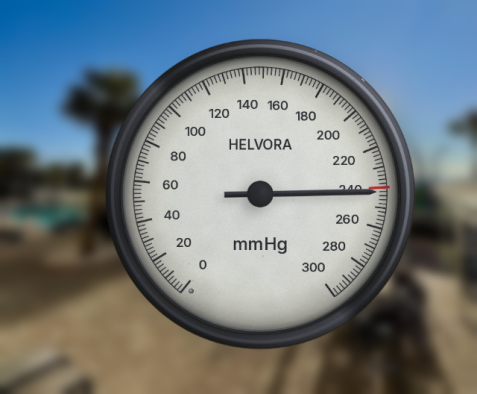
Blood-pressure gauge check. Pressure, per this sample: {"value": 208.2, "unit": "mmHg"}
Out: {"value": 242, "unit": "mmHg"}
